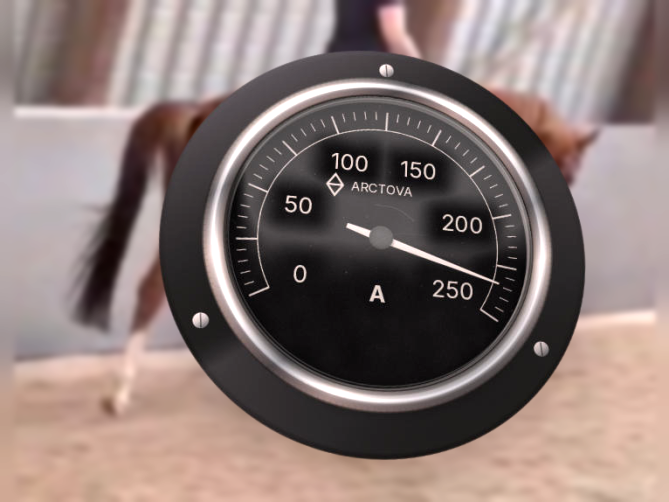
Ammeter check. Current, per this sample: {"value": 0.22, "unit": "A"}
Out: {"value": 235, "unit": "A"}
